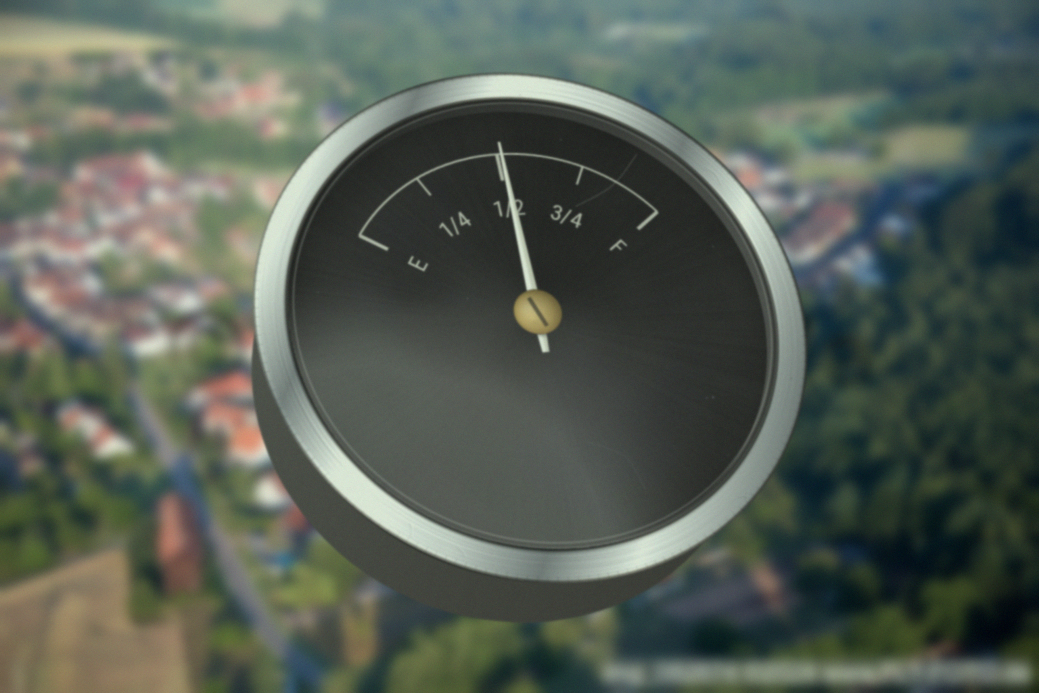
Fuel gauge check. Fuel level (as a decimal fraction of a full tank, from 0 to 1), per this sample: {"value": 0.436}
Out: {"value": 0.5}
